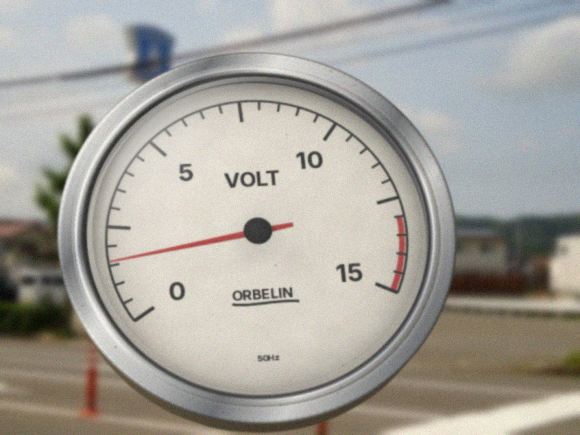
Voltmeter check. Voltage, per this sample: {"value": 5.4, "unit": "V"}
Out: {"value": 1.5, "unit": "V"}
